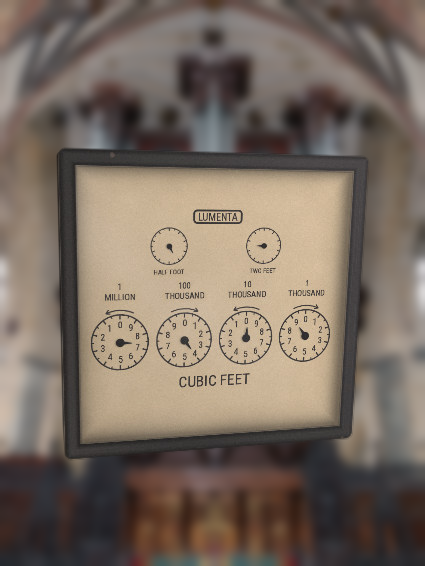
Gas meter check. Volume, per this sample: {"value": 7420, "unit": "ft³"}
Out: {"value": 739900, "unit": "ft³"}
